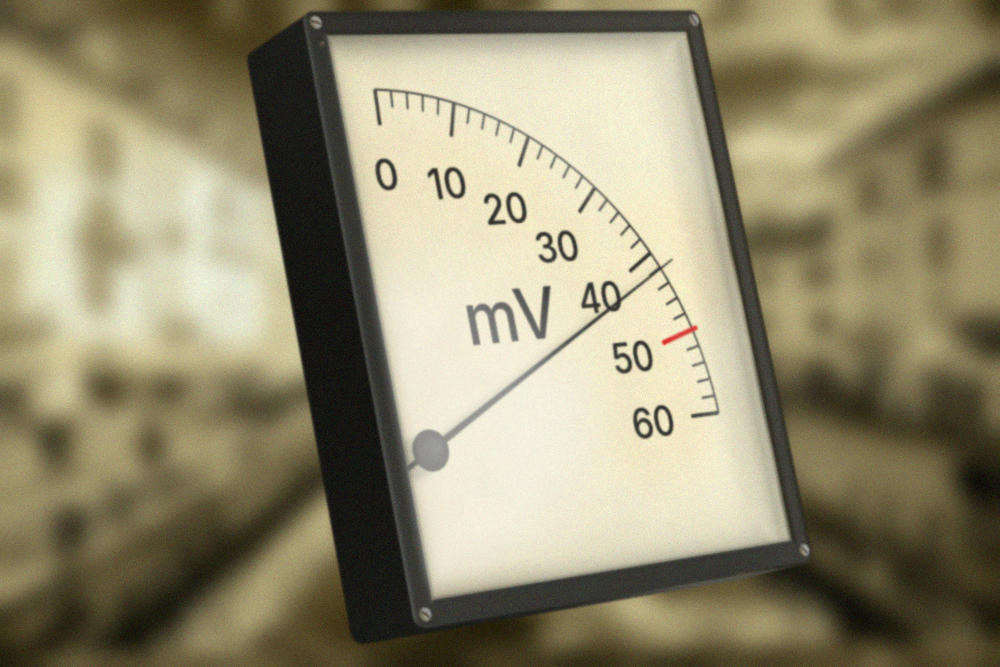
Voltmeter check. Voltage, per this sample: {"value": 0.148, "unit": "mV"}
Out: {"value": 42, "unit": "mV"}
